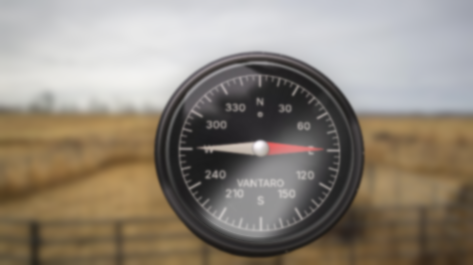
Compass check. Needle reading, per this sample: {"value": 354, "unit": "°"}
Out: {"value": 90, "unit": "°"}
